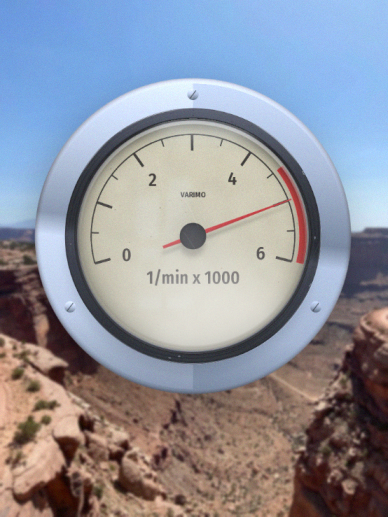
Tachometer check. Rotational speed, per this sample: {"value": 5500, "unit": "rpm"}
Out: {"value": 5000, "unit": "rpm"}
